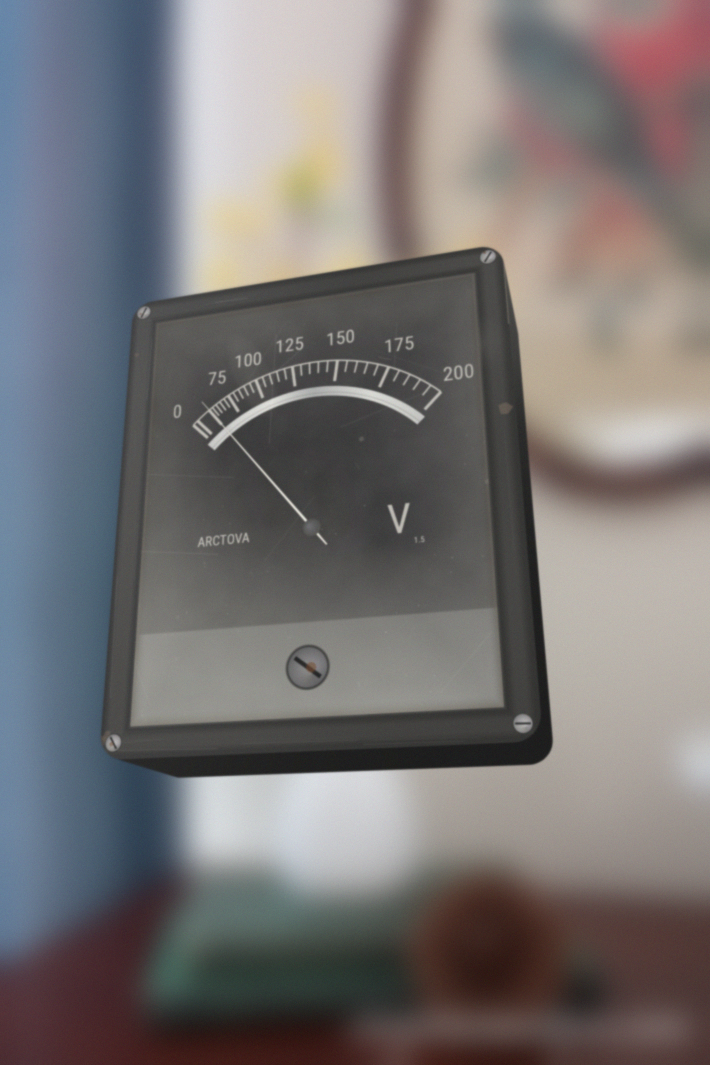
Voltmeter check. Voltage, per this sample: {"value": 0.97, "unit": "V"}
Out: {"value": 50, "unit": "V"}
